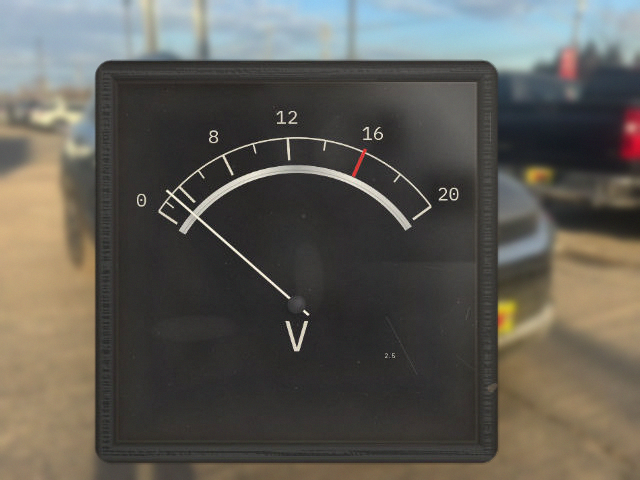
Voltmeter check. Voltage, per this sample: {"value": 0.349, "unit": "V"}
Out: {"value": 3, "unit": "V"}
